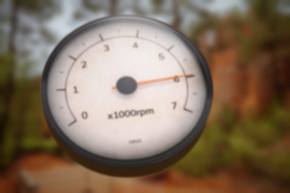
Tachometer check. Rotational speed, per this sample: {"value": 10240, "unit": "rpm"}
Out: {"value": 6000, "unit": "rpm"}
